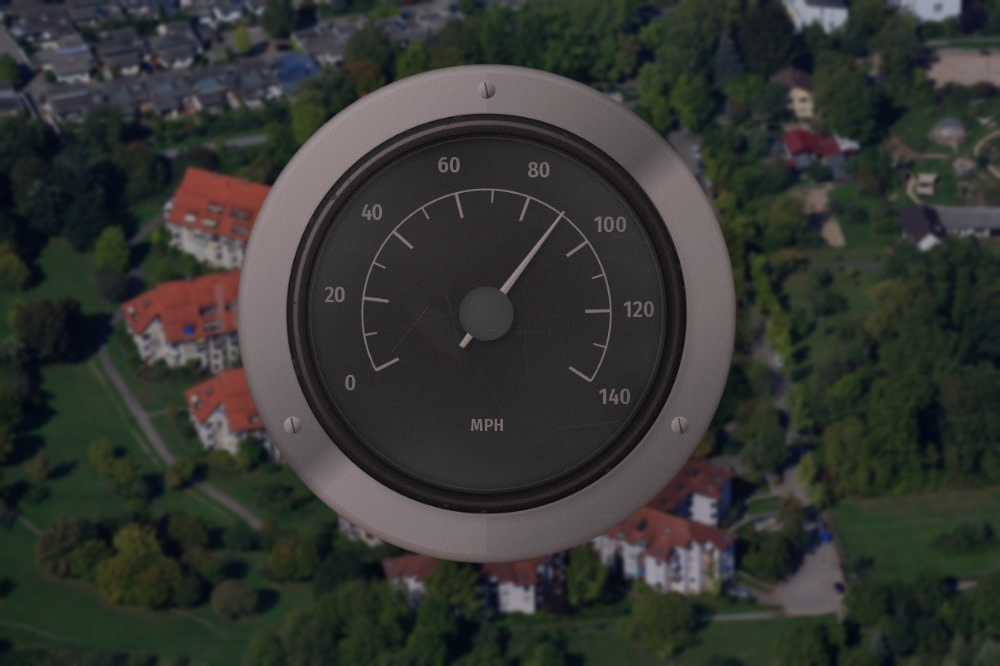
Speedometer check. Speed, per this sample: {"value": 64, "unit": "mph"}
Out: {"value": 90, "unit": "mph"}
